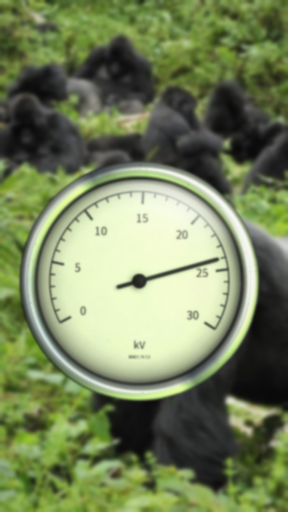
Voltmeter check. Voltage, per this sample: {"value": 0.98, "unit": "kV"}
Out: {"value": 24, "unit": "kV"}
